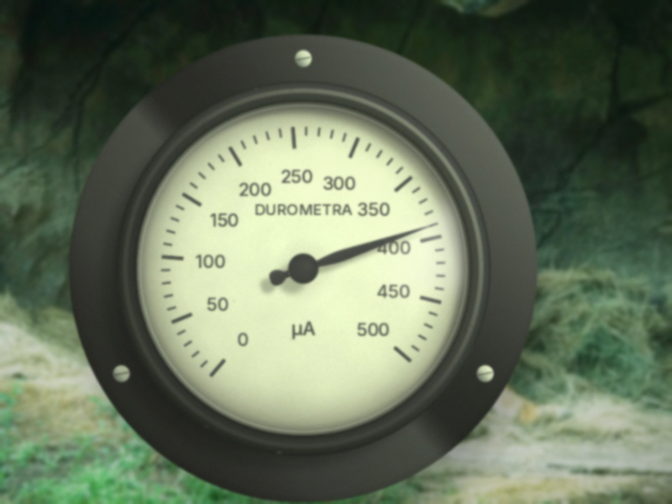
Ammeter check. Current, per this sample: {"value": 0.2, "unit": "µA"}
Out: {"value": 390, "unit": "µA"}
